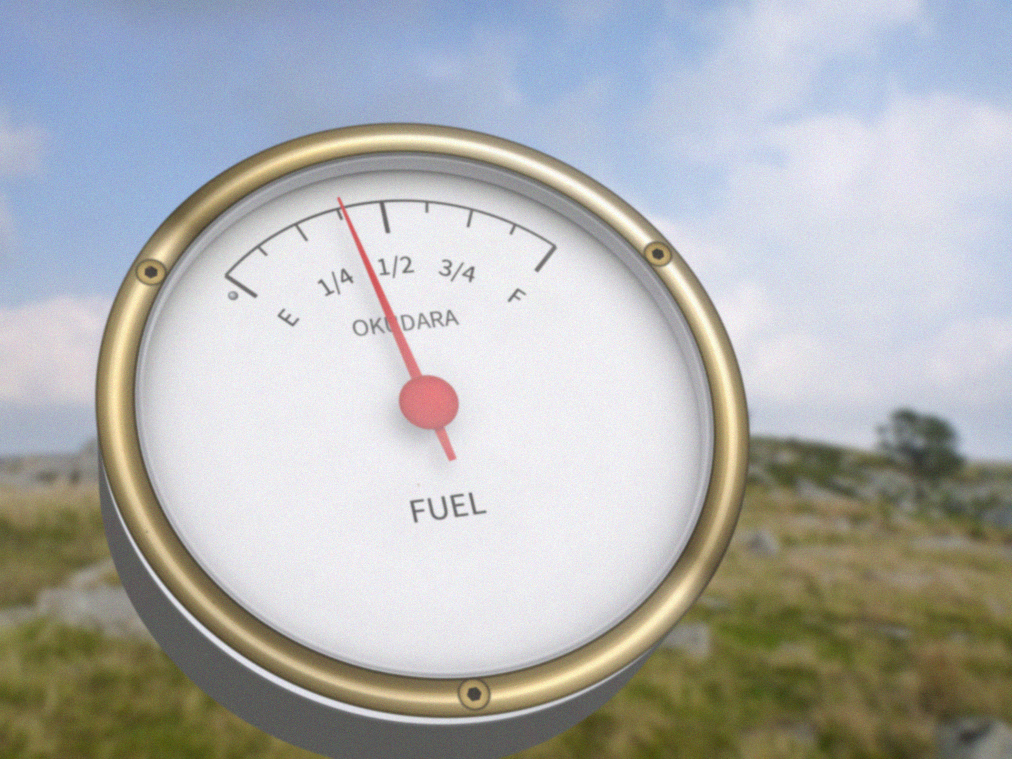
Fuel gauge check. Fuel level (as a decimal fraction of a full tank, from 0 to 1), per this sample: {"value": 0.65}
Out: {"value": 0.375}
